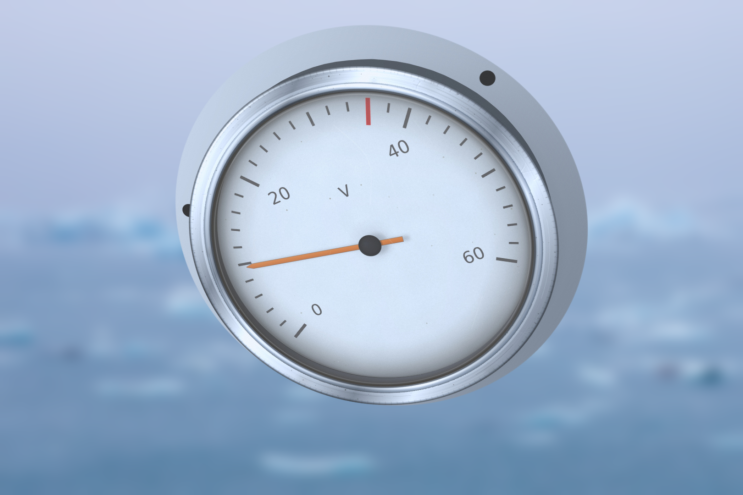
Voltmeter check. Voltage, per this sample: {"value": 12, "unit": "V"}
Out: {"value": 10, "unit": "V"}
